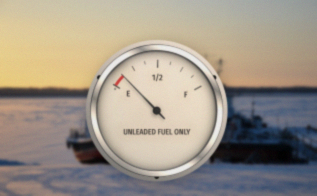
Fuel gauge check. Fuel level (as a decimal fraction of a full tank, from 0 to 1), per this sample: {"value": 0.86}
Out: {"value": 0.125}
